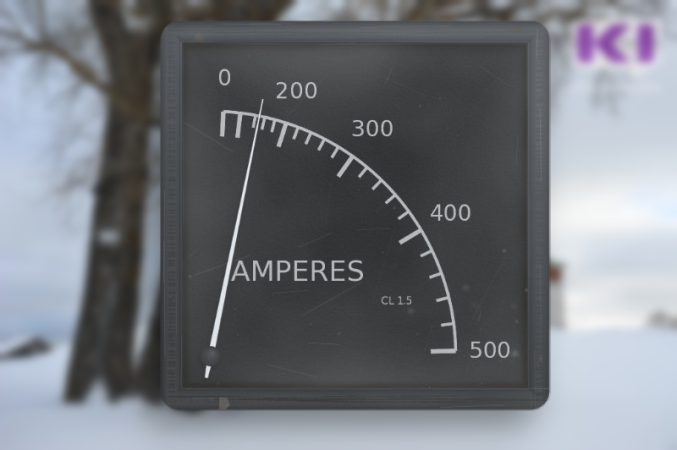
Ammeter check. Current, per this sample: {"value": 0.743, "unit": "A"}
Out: {"value": 150, "unit": "A"}
